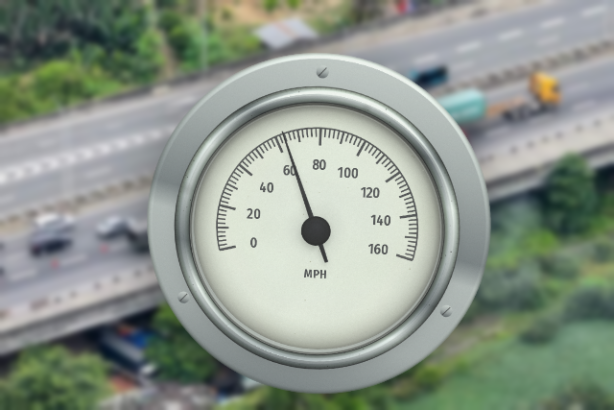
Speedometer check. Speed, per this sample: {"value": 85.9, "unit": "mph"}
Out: {"value": 64, "unit": "mph"}
